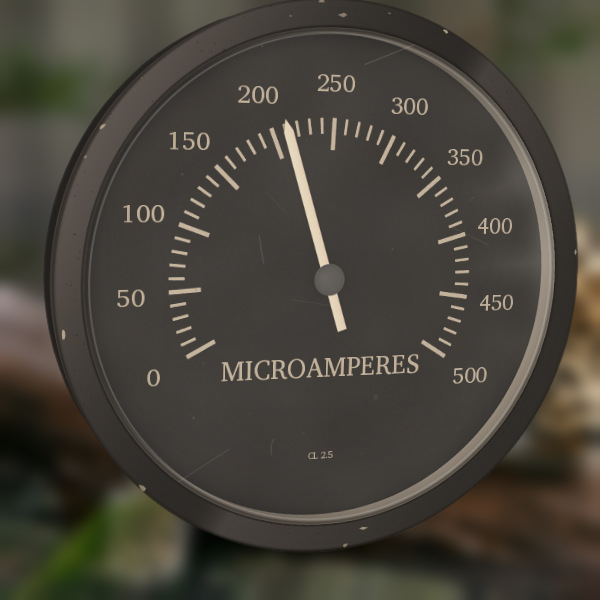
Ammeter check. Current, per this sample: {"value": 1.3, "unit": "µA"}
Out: {"value": 210, "unit": "µA"}
